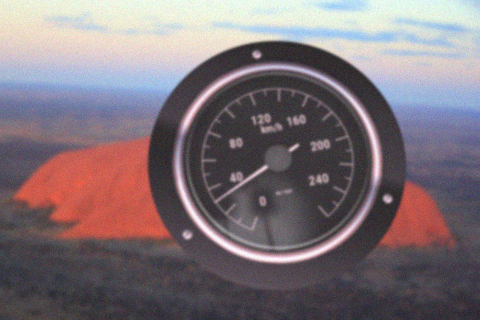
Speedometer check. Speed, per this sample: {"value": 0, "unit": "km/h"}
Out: {"value": 30, "unit": "km/h"}
